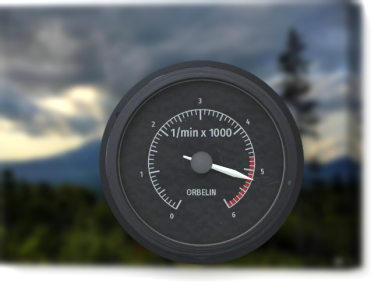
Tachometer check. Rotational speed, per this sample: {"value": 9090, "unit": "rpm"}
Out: {"value": 5200, "unit": "rpm"}
